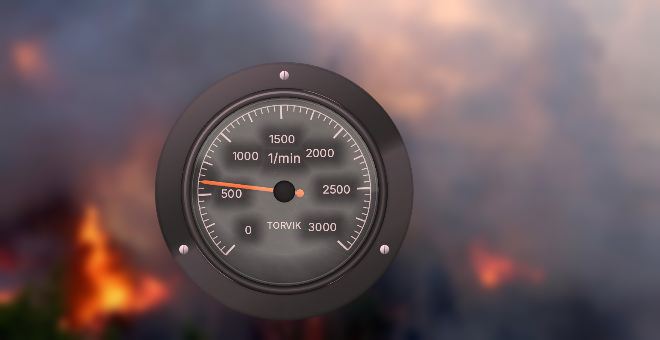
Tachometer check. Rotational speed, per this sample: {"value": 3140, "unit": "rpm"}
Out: {"value": 600, "unit": "rpm"}
